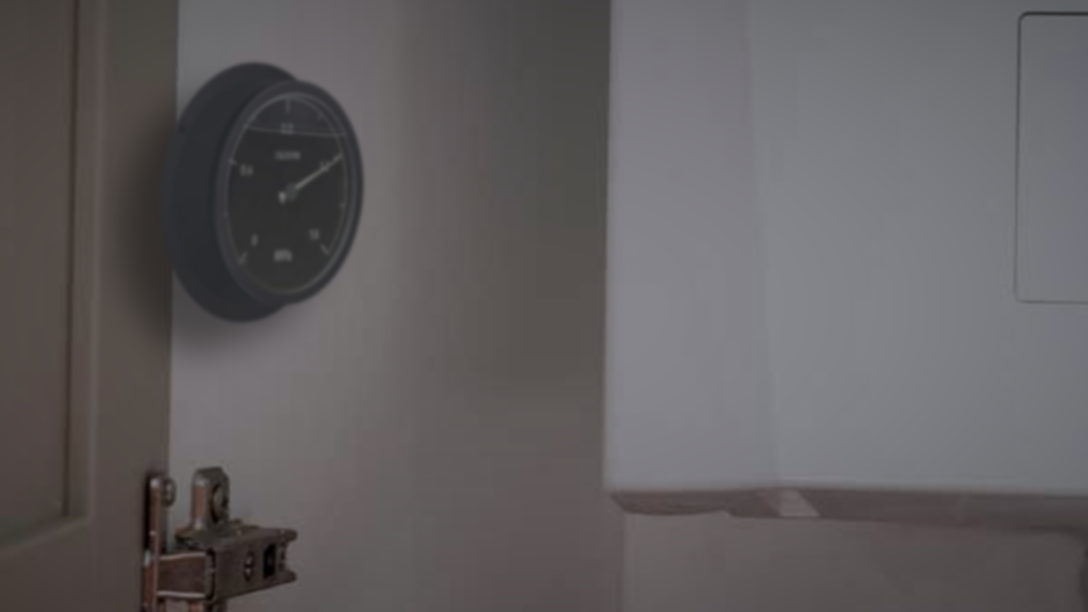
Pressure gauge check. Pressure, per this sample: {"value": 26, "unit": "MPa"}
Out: {"value": 1.2, "unit": "MPa"}
